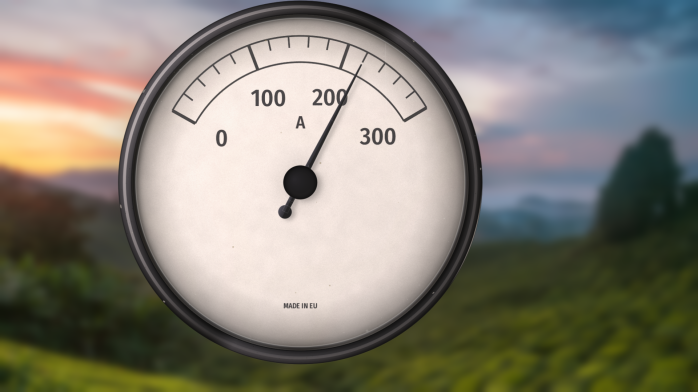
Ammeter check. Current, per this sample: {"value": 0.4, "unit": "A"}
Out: {"value": 220, "unit": "A"}
